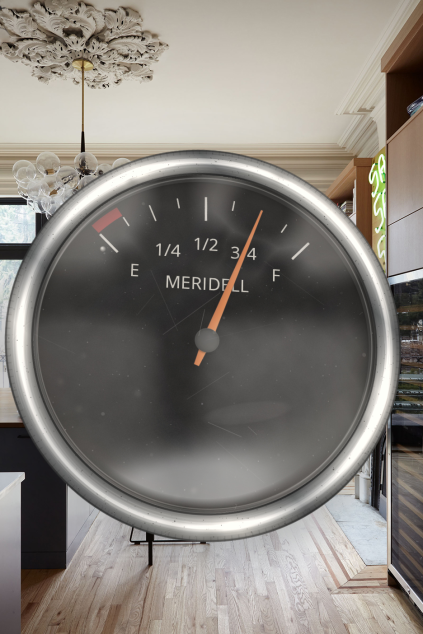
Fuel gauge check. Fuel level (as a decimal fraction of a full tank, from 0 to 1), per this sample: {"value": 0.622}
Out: {"value": 0.75}
